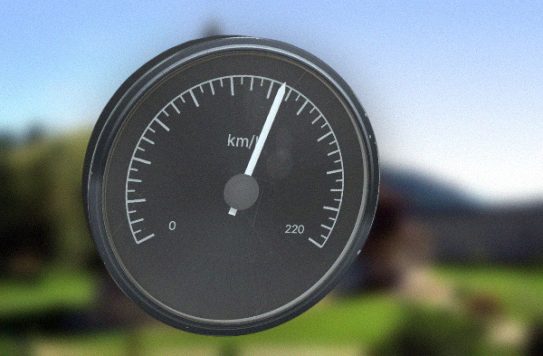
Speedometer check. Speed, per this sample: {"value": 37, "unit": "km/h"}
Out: {"value": 125, "unit": "km/h"}
